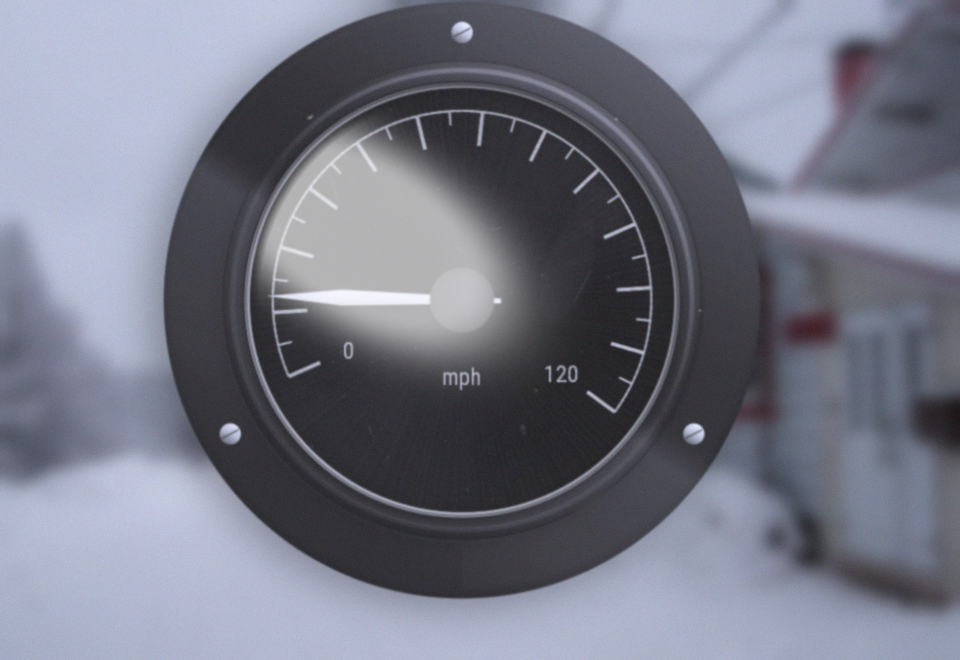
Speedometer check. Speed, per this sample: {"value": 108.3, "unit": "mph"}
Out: {"value": 12.5, "unit": "mph"}
